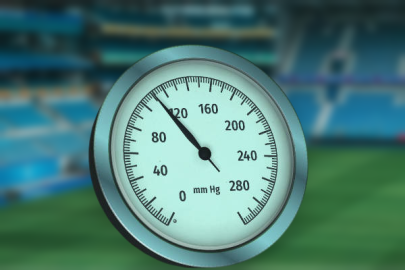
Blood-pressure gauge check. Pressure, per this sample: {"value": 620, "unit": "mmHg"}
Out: {"value": 110, "unit": "mmHg"}
